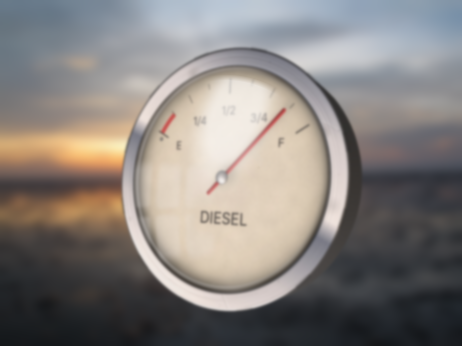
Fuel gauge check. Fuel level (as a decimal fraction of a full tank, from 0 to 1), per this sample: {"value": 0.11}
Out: {"value": 0.875}
